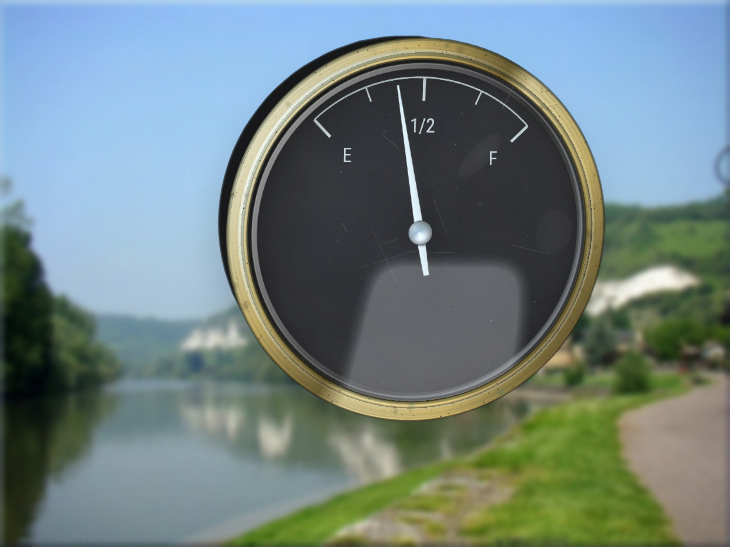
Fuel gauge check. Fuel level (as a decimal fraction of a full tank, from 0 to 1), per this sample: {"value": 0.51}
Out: {"value": 0.375}
